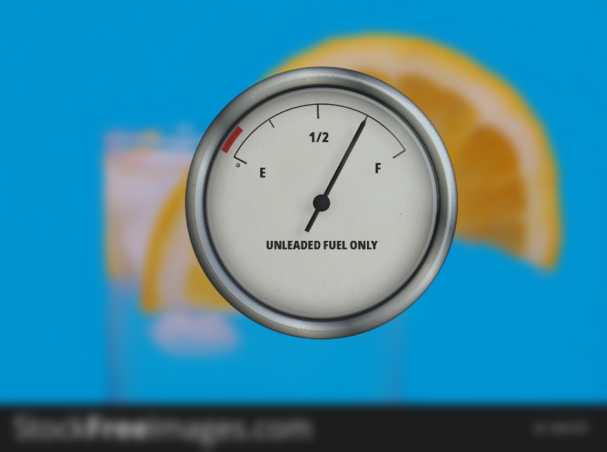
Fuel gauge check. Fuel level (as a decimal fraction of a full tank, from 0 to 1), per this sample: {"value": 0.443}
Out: {"value": 0.75}
